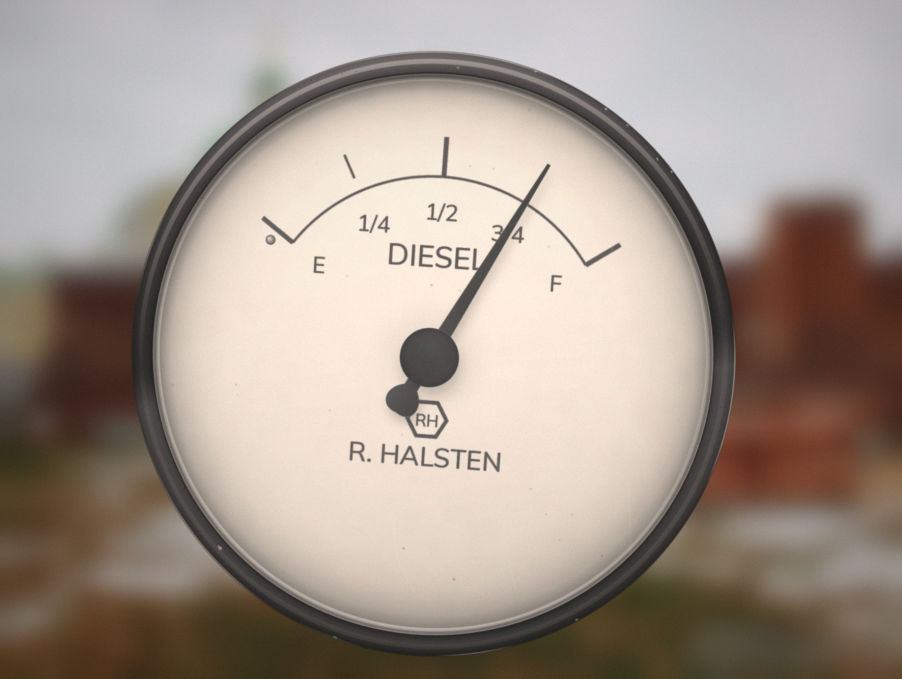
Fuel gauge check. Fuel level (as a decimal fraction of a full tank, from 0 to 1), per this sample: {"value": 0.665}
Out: {"value": 0.75}
